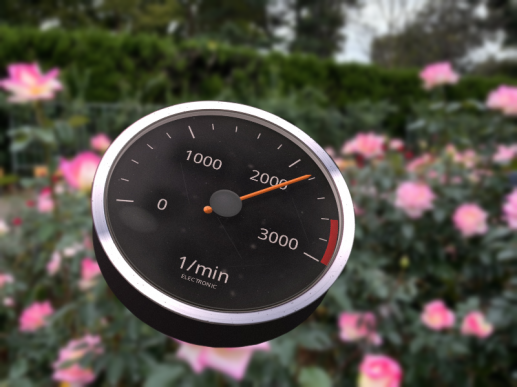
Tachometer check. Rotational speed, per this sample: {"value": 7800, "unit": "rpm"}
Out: {"value": 2200, "unit": "rpm"}
